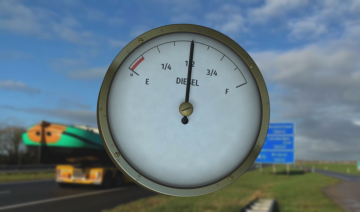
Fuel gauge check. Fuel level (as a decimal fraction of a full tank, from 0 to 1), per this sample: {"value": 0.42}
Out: {"value": 0.5}
